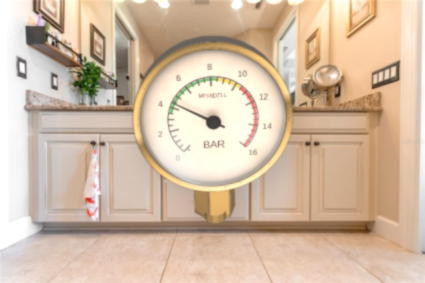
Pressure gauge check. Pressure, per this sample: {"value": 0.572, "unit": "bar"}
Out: {"value": 4.5, "unit": "bar"}
